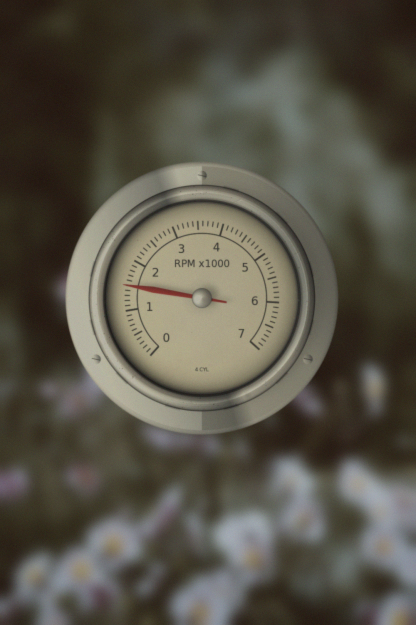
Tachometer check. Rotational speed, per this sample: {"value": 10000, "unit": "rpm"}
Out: {"value": 1500, "unit": "rpm"}
